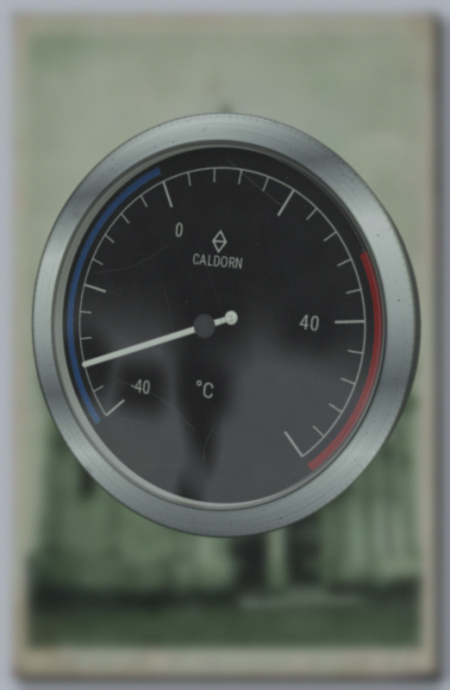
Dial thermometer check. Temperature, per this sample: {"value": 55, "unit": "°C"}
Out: {"value": -32, "unit": "°C"}
